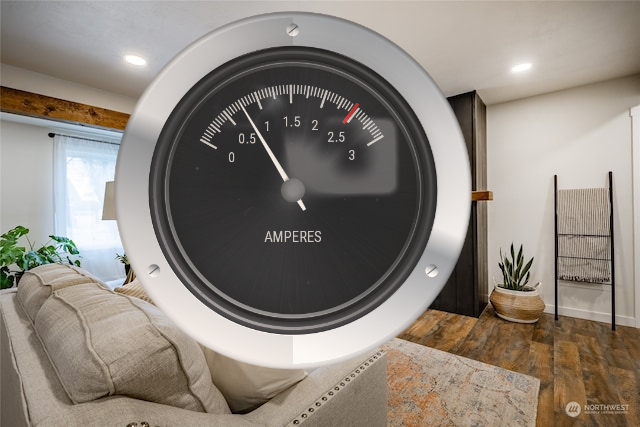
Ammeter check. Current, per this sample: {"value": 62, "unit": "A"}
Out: {"value": 0.75, "unit": "A"}
